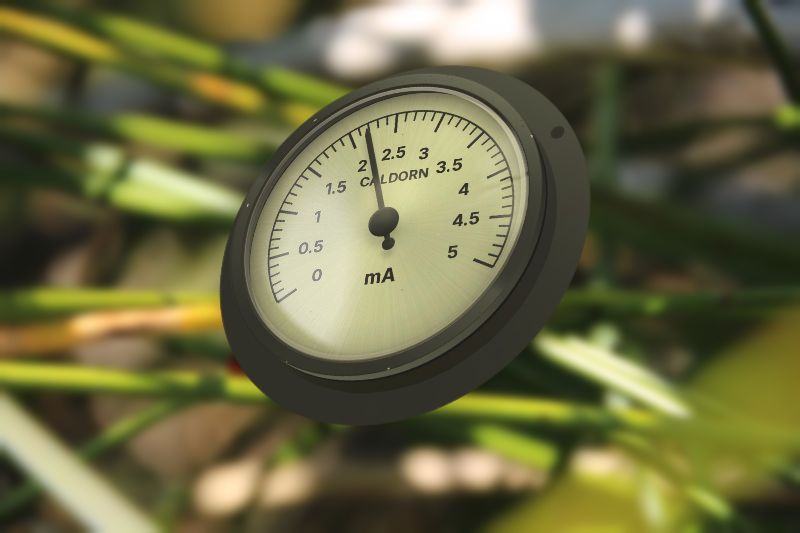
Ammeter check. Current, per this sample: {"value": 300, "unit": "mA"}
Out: {"value": 2.2, "unit": "mA"}
